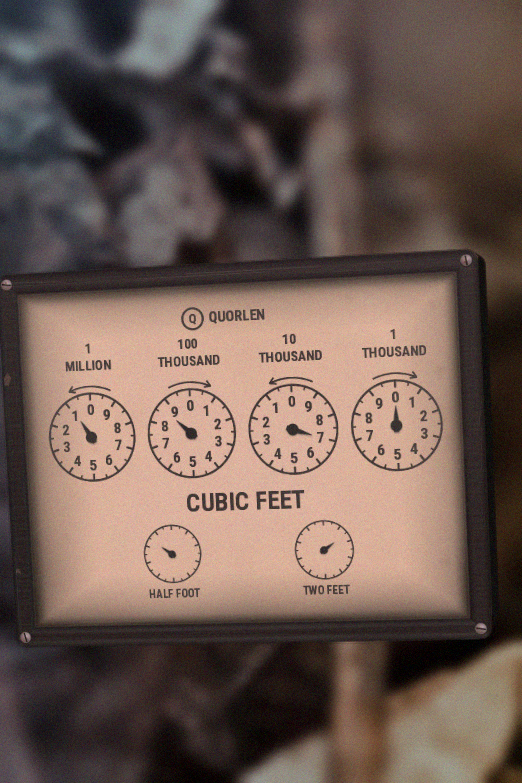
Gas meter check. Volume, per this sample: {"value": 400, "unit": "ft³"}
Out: {"value": 87000, "unit": "ft³"}
